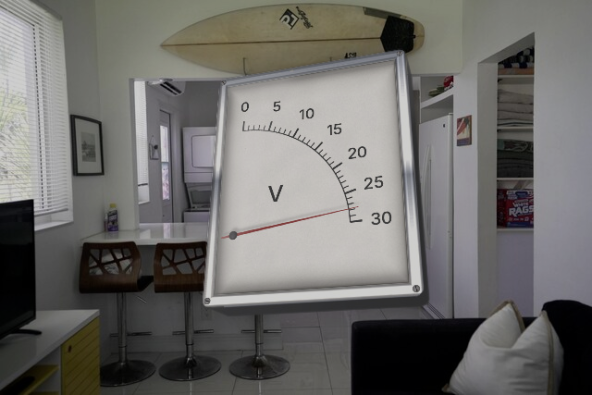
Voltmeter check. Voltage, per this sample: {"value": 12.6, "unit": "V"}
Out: {"value": 28, "unit": "V"}
